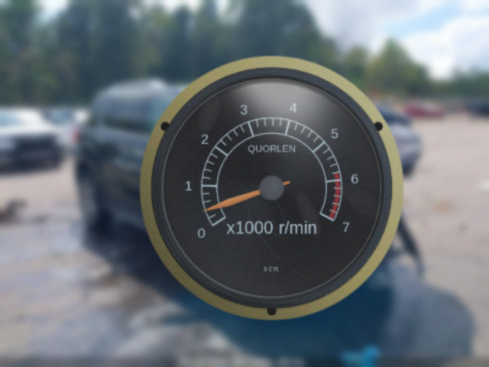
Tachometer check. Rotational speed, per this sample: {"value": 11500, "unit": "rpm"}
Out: {"value": 400, "unit": "rpm"}
